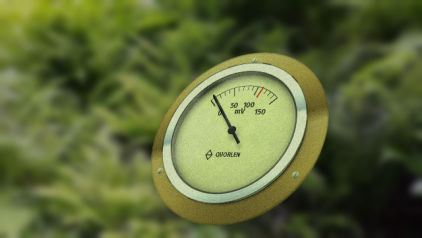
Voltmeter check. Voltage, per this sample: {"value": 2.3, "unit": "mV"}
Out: {"value": 10, "unit": "mV"}
